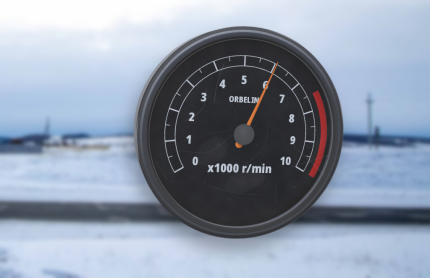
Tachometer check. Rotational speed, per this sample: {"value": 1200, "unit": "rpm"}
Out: {"value": 6000, "unit": "rpm"}
